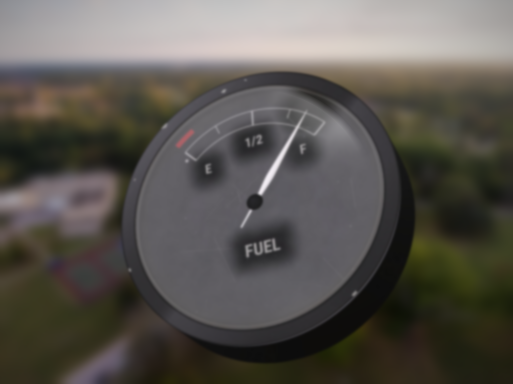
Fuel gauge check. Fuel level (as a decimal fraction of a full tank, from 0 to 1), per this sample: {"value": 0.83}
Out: {"value": 0.875}
